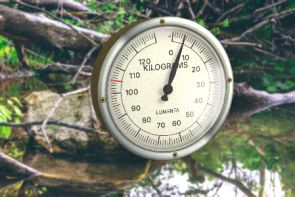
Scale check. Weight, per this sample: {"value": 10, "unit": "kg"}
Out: {"value": 5, "unit": "kg"}
